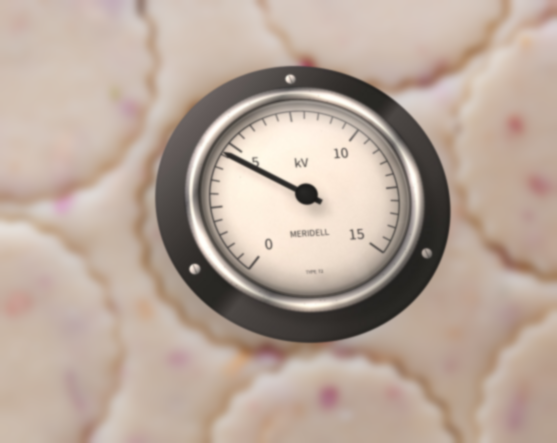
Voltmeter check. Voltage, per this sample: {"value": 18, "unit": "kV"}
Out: {"value": 4.5, "unit": "kV"}
